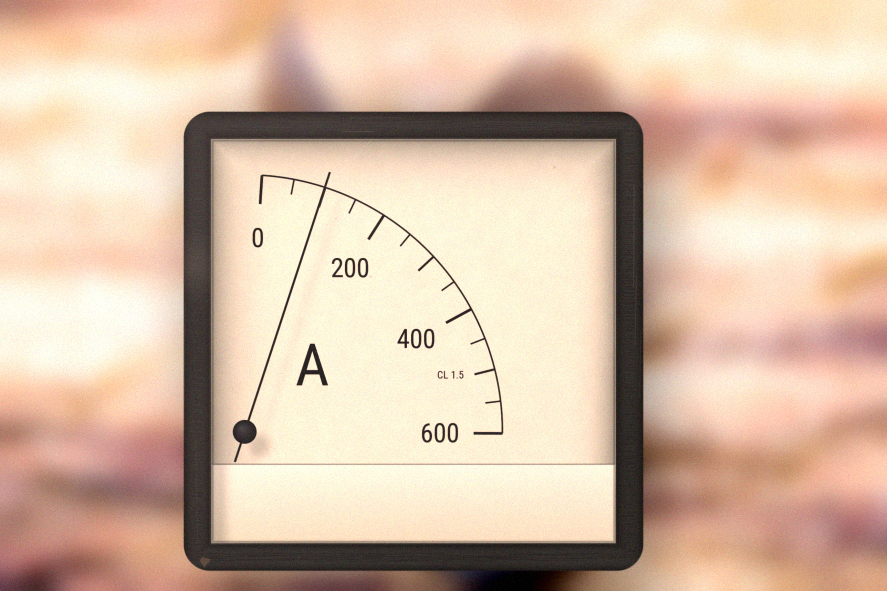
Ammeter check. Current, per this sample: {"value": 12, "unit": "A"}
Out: {"value": 100, "unit": "A"}
